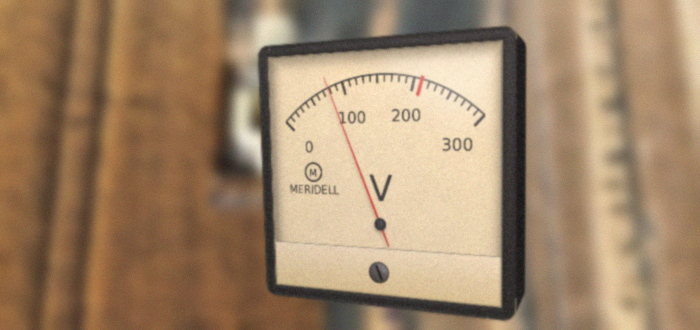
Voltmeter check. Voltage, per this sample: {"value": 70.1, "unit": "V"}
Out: {"value": 80, "unit": "V"}
